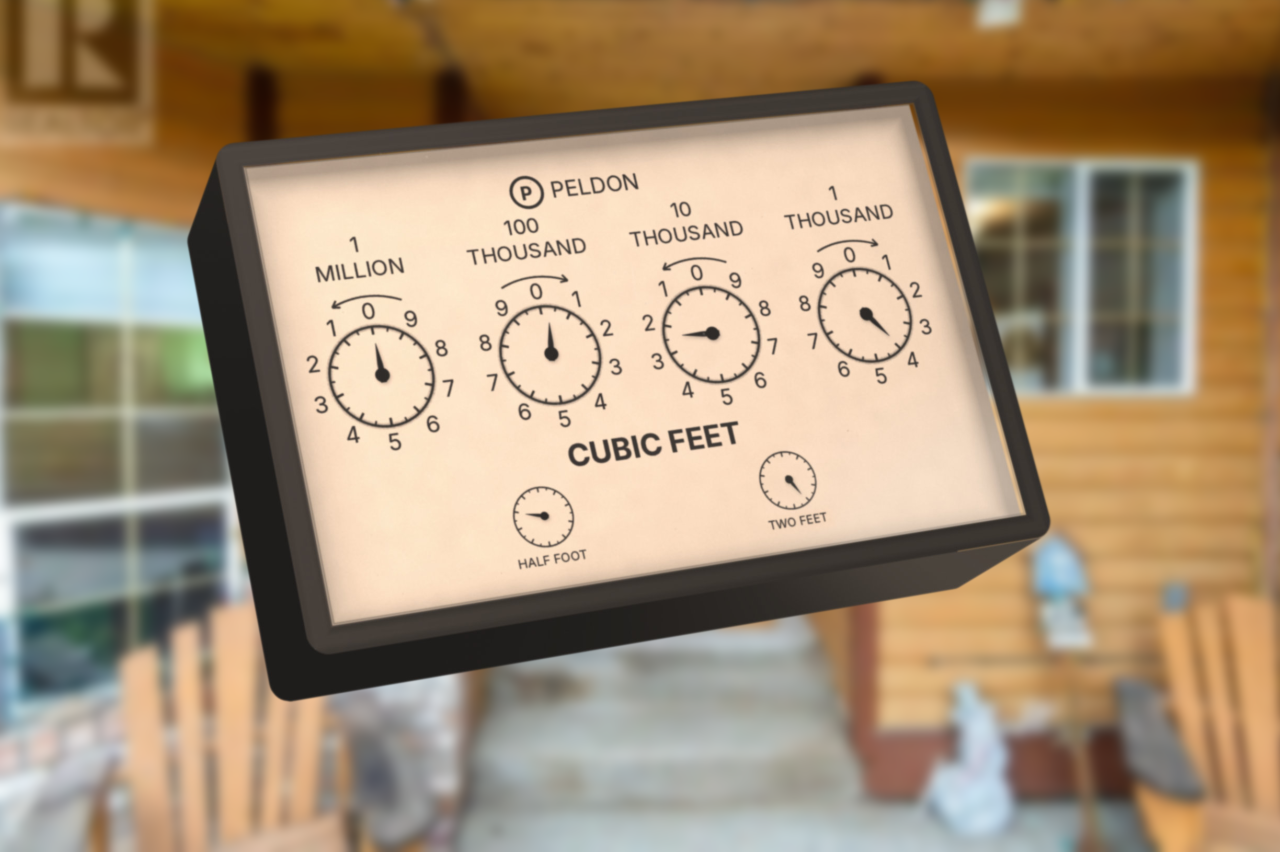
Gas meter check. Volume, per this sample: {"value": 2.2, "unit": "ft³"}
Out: {"value": 2400, "unit": "ft³"}
